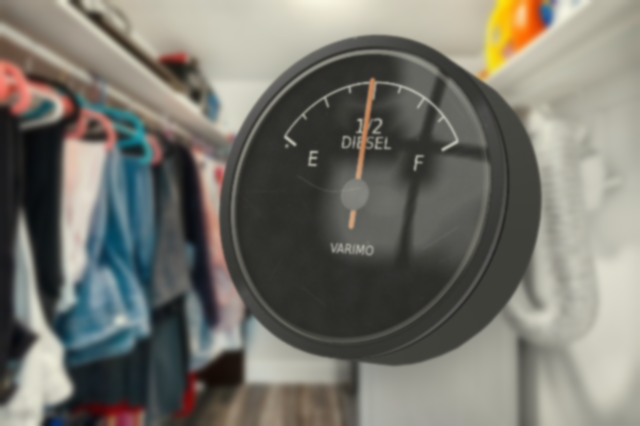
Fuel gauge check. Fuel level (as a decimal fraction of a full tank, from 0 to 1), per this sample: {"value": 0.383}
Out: {"value": 0.5}
